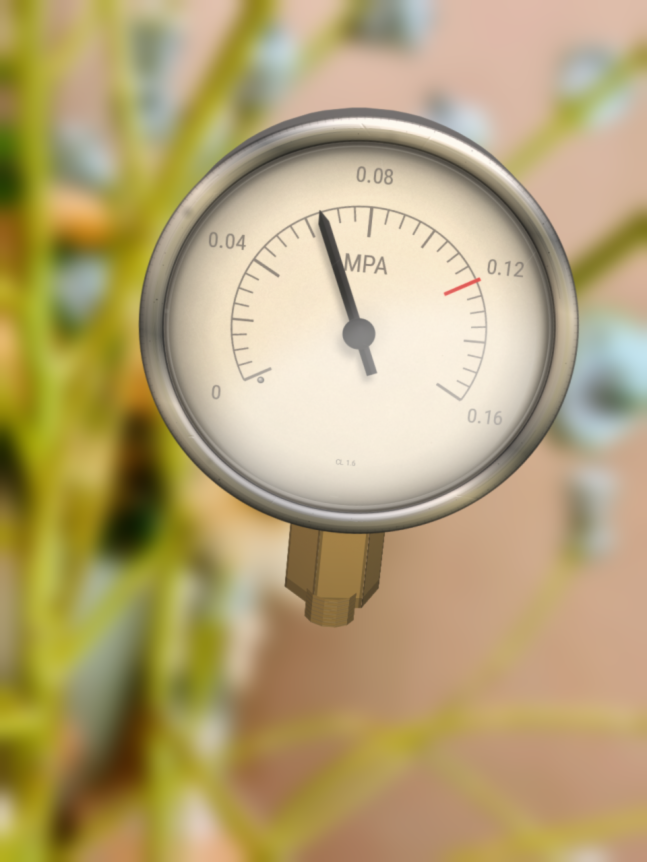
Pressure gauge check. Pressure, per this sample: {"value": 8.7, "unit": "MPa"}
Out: {"value": 0.065, "unit": "MPa"}
